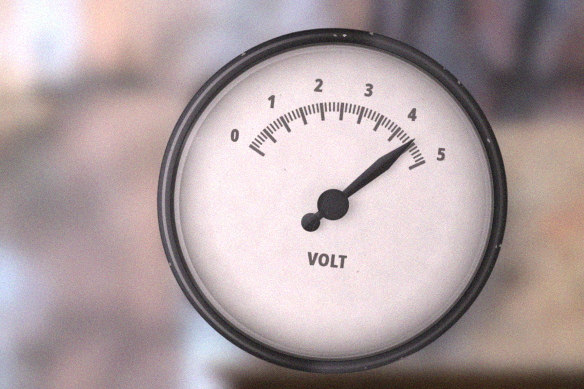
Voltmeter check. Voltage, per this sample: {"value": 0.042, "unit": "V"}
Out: {"value": 4.4, "unit": "V"}
